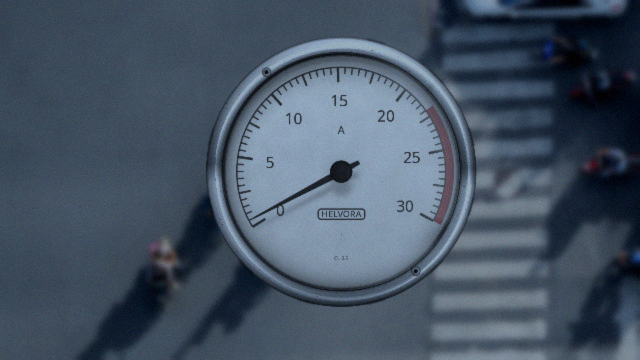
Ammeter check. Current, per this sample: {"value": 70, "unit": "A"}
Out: {"value": 0.5, "unit": "A"}
